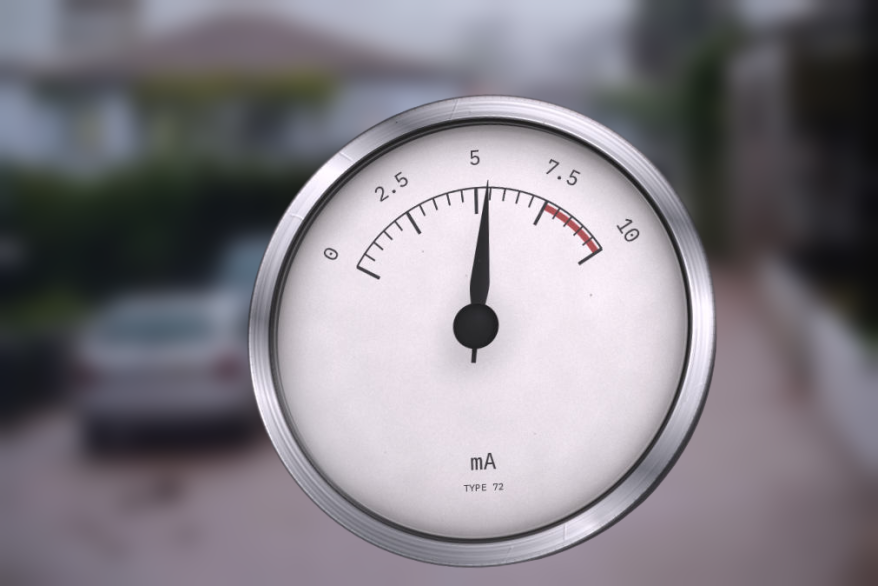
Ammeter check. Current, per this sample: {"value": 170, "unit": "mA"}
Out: {"value": 5.5, "unit": "mA"}
